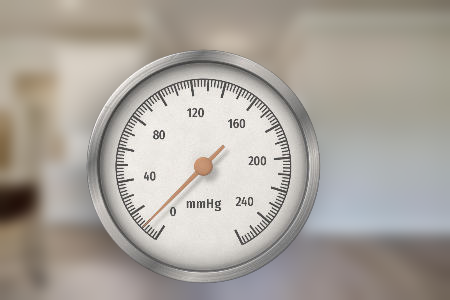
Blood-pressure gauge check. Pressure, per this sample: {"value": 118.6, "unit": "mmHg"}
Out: {"value": 10, "unit": "mmHg"}
